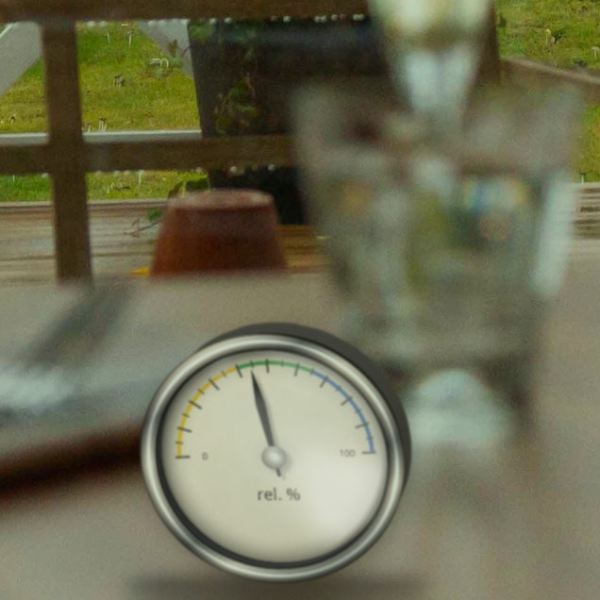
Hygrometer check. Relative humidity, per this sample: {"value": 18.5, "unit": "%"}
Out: {"value": 45, "unit": "%"}
